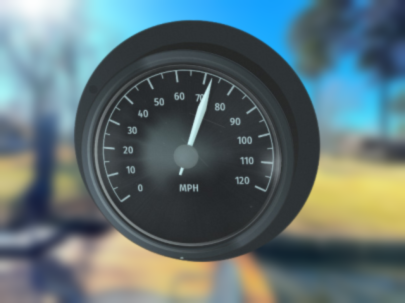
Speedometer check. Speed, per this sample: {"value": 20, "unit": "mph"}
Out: {"value": 72.5, "unit": "mph"}
